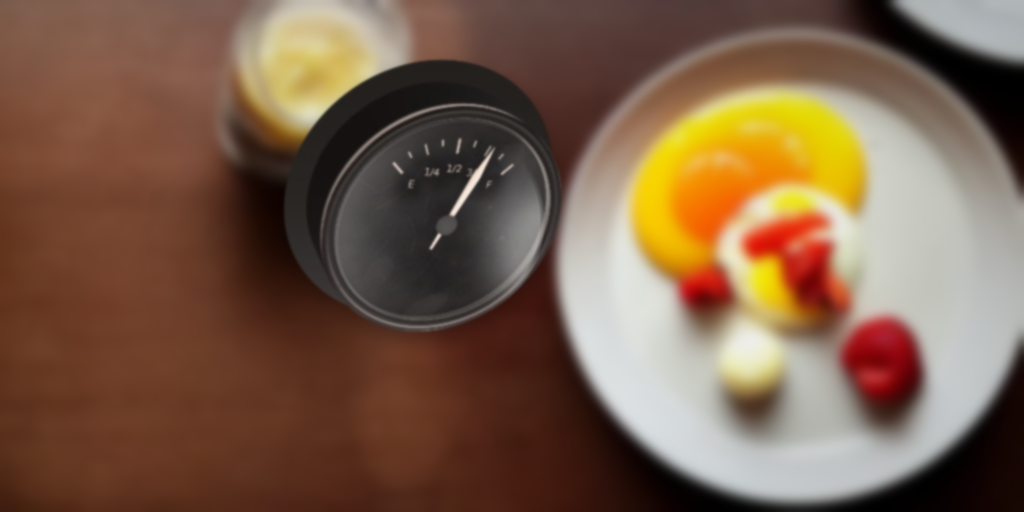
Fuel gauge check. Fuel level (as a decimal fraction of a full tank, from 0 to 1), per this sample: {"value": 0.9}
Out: {"value": 0.75}
